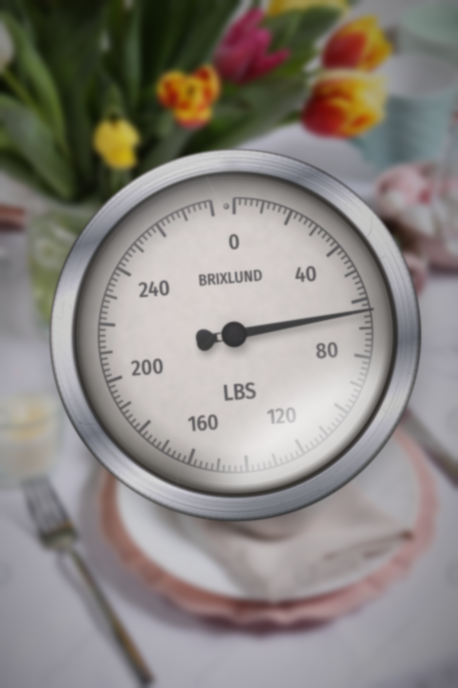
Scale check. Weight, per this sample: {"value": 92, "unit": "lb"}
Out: {"value": 64, "unit": "lb"}
